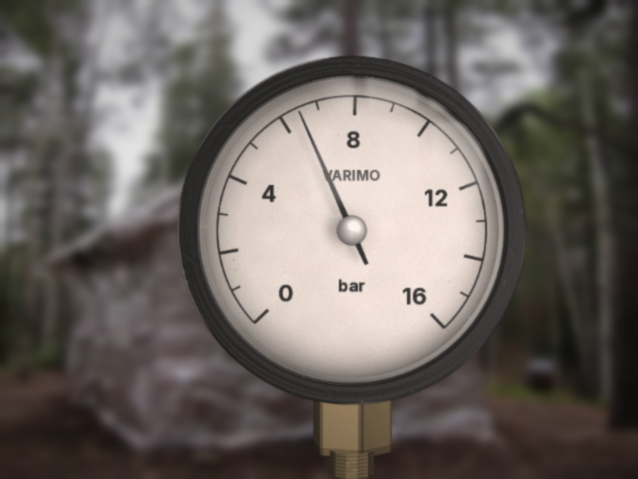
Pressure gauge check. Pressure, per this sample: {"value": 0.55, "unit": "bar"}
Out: {"value": 6.5, "unit": "bar"}
